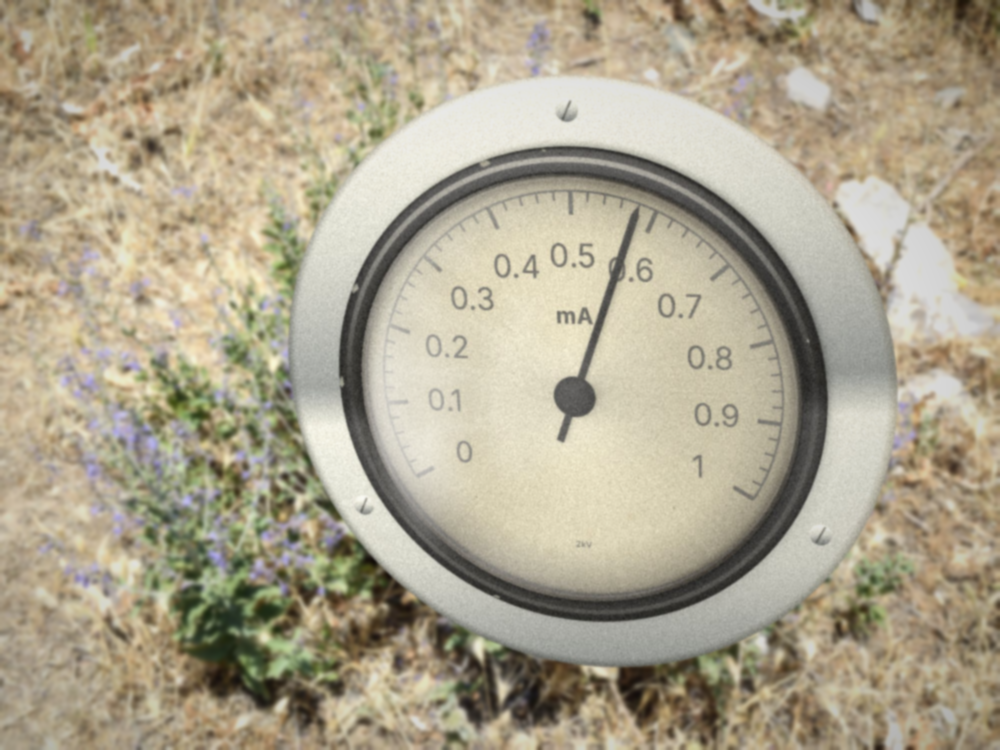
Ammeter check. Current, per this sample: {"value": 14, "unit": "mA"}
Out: {"value": 0.58, "unit": "mA"}
